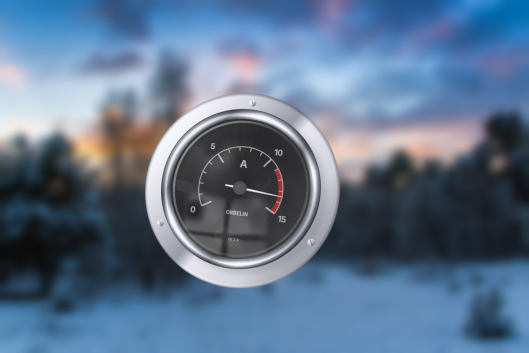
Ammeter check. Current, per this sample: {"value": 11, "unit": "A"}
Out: {"value": 13.5, "unit": "A"}
